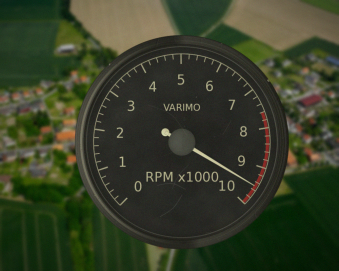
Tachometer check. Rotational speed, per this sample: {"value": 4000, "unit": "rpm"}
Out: {"value": 9500, "unit": "rpm"}
